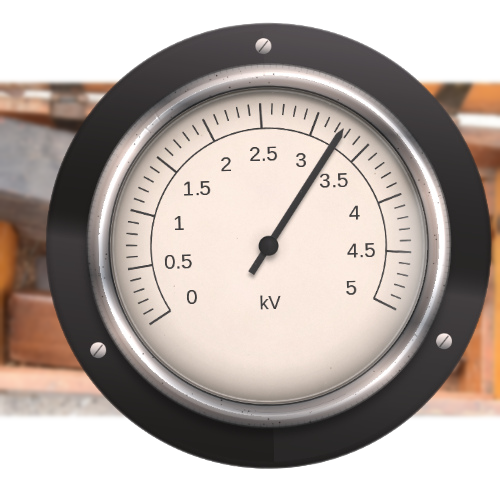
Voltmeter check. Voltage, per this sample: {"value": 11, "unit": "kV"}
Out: {"value": 3.25, "unit": "kV"}
